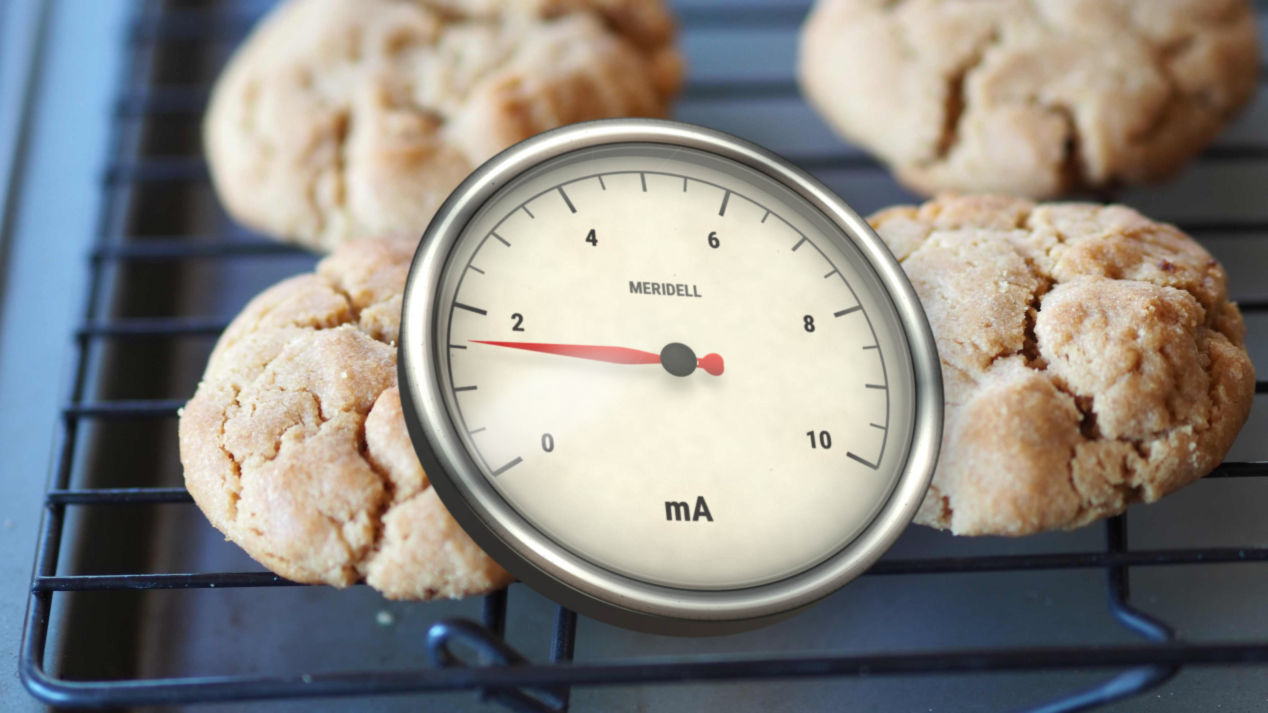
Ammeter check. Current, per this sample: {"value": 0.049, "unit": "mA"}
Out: {"value": 1.5, "unit": "mA"}
